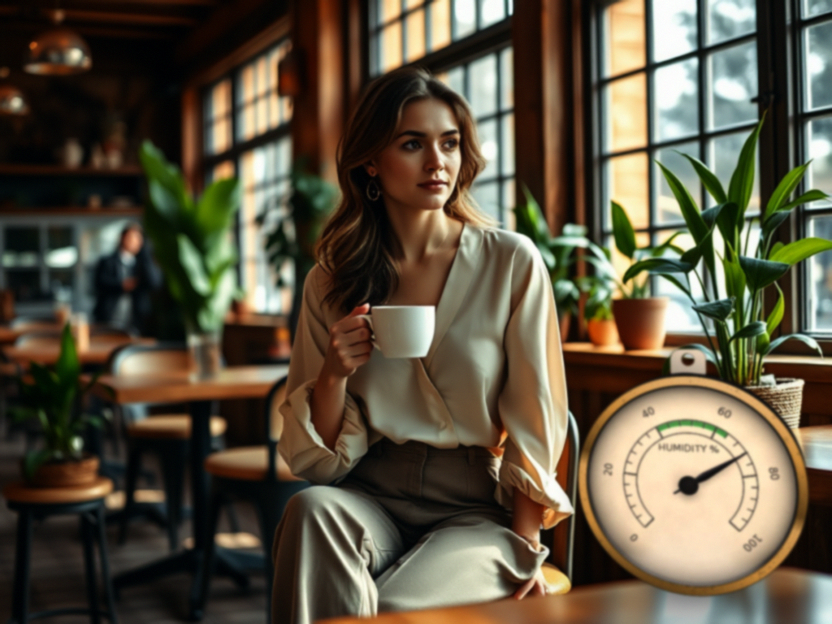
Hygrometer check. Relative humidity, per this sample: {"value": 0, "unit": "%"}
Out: {"value": 72, "unit": "%"}
